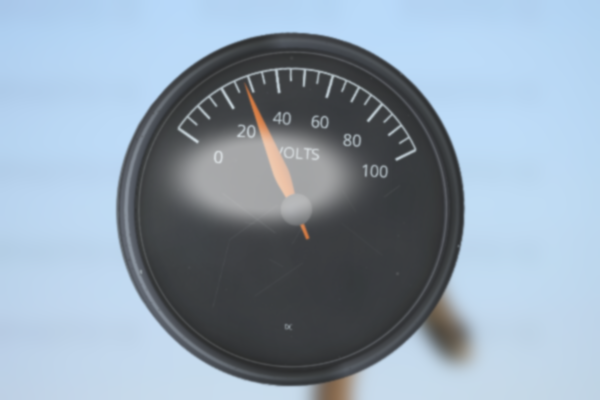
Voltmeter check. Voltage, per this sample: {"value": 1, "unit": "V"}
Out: {"value": 27.5, "unit": "V"}
